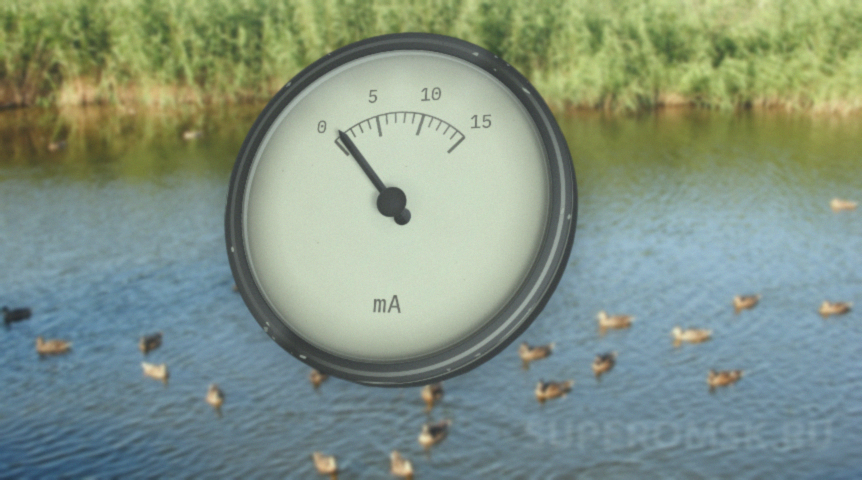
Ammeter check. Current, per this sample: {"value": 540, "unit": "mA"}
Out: {"value": 1, "unit": "mA"}
